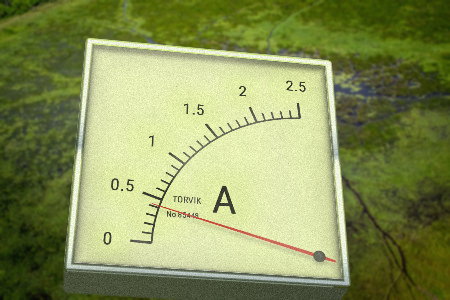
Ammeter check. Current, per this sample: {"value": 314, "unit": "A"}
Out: {"value": 0.4, "unit": "A"}
